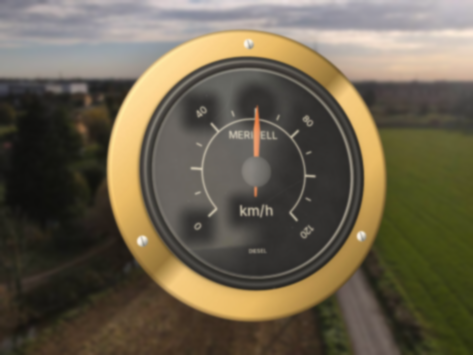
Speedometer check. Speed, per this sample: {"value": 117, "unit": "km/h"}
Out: {"value": 60, "unit": "km/h"}
